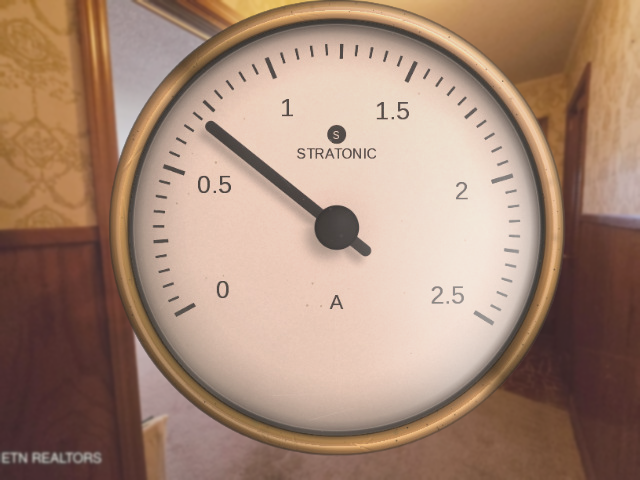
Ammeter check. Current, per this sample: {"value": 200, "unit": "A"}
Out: {"value": 0.7, "unit": "A"}
